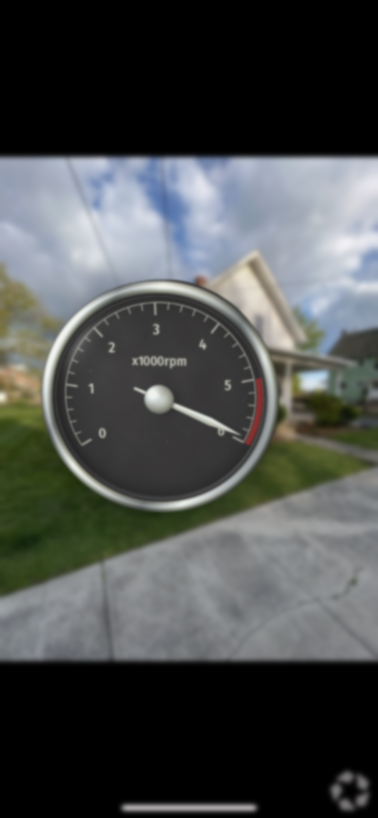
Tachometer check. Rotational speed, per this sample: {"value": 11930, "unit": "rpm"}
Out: {"value": 5900, "unit": "rpm"}
